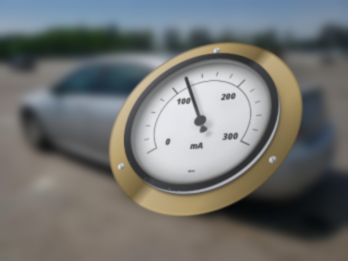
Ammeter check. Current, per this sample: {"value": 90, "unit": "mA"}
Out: {"value": 120, "unit": "mA"}
